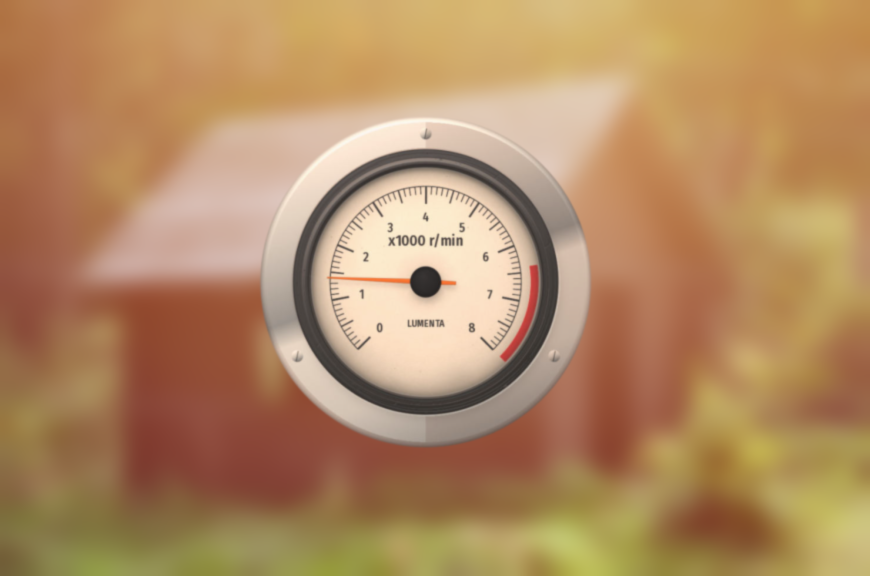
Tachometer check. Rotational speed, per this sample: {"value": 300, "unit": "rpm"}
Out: {"value": 1400, "unit": "rpm"}
